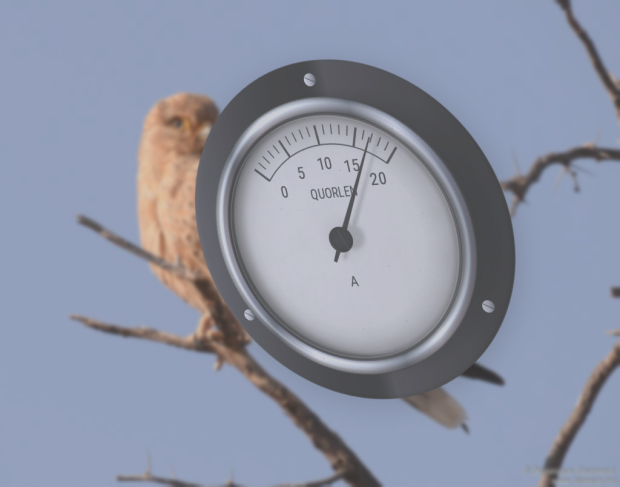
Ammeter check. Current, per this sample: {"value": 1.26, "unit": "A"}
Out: {"value": 17, "unit": "A"}
